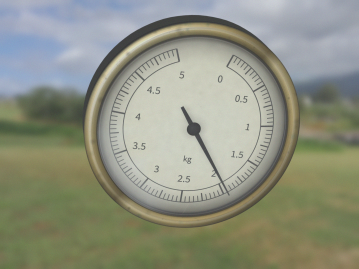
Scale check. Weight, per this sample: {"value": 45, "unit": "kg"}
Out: {"value": 1.95, "unit": "kg"}
